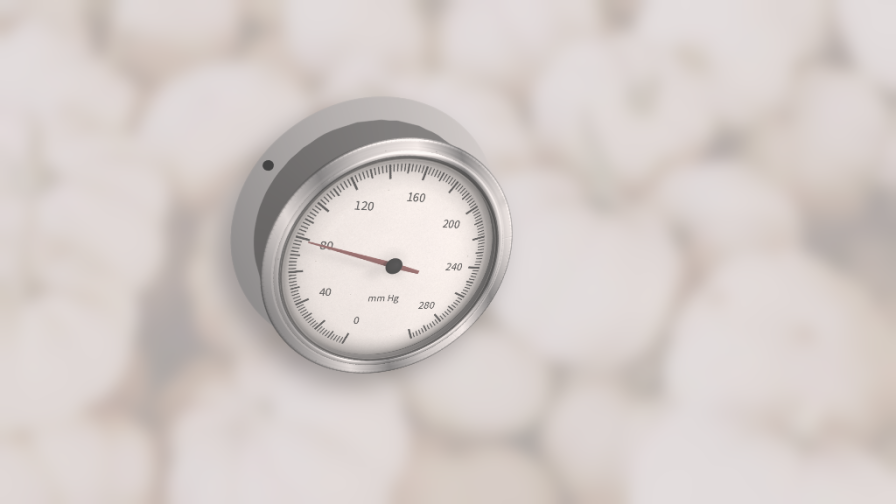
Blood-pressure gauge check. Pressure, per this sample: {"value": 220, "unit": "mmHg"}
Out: {"value": 80, "unit": "mmHg"}
